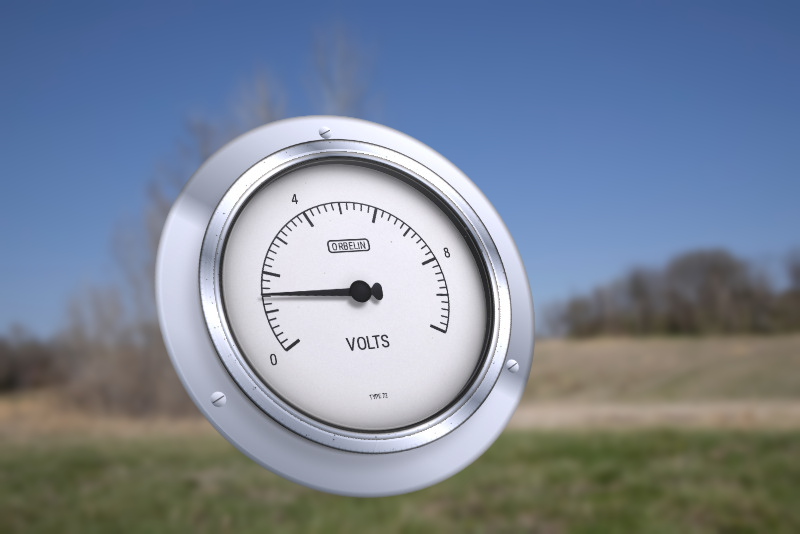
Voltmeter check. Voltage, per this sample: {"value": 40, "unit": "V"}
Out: {"value": 1.4, "unit": "V"}
